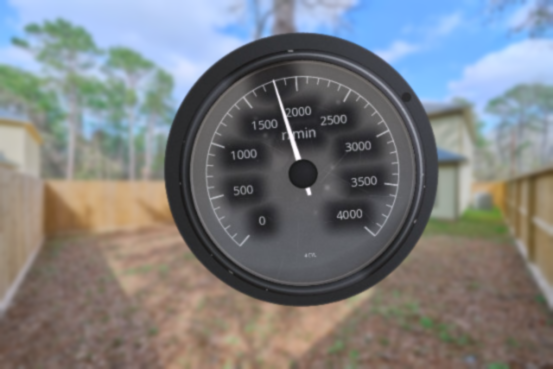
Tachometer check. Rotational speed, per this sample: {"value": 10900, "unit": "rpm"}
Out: {"value": 1800, "unit": "rpm"}
